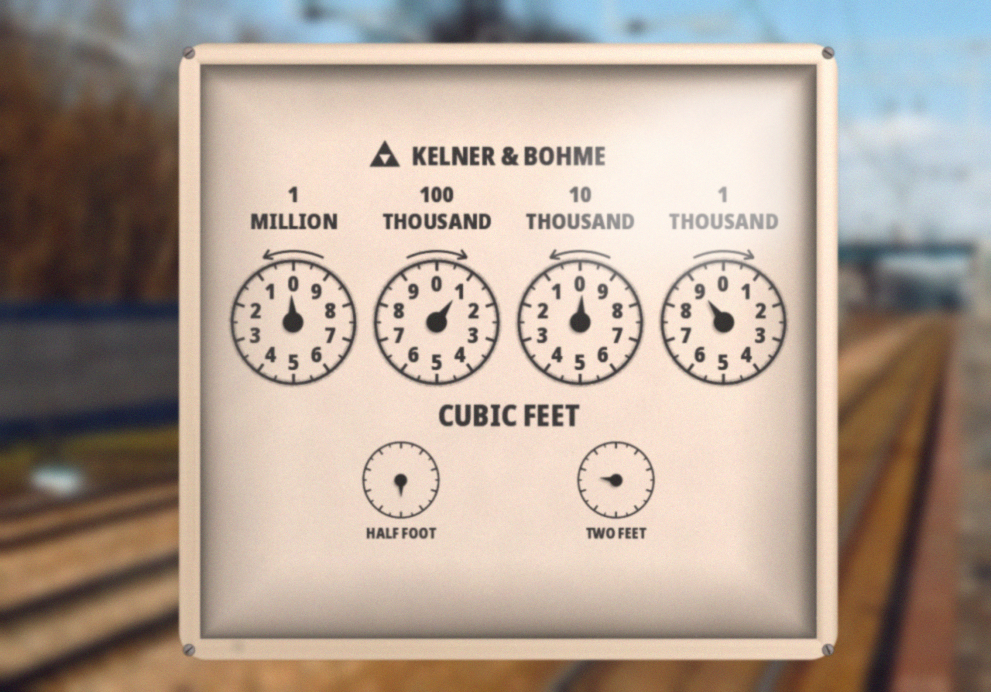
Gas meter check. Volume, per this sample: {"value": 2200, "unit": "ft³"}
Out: {"value": 9900, "unit": "ft³"}
